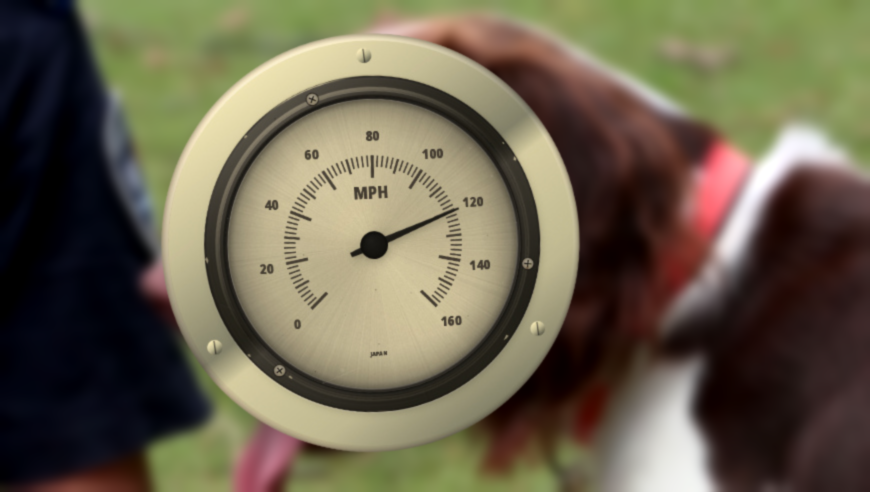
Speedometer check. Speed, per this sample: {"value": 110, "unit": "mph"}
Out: {"value": 120, "unit": "mph"}
